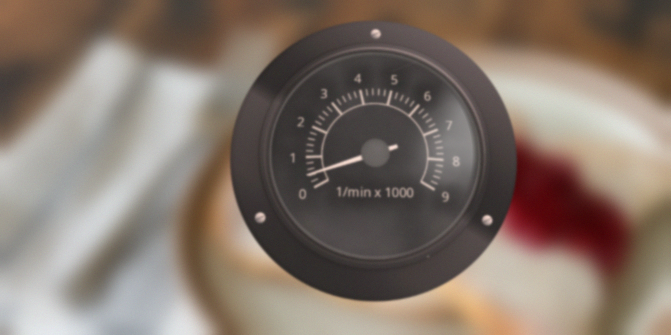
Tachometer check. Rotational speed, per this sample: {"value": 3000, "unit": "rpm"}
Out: {"value": 400, "unit": "rpm"}
